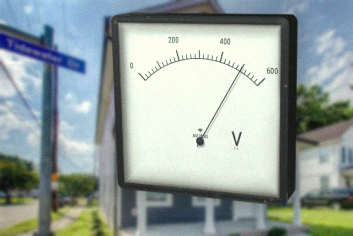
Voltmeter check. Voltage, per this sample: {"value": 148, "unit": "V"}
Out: {"value": 500, "unit": "V"}
